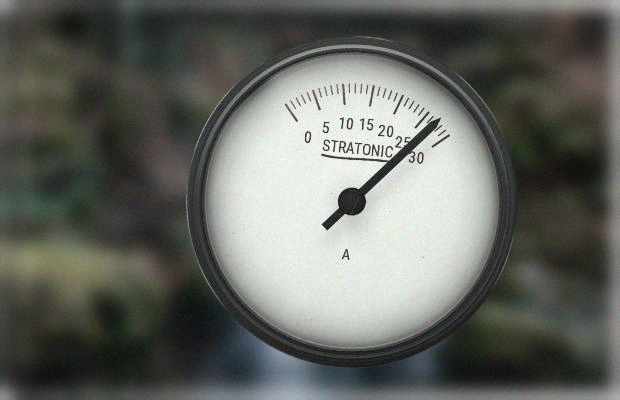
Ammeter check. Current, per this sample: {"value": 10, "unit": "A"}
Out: {"value": 27, "unit": "A"}
